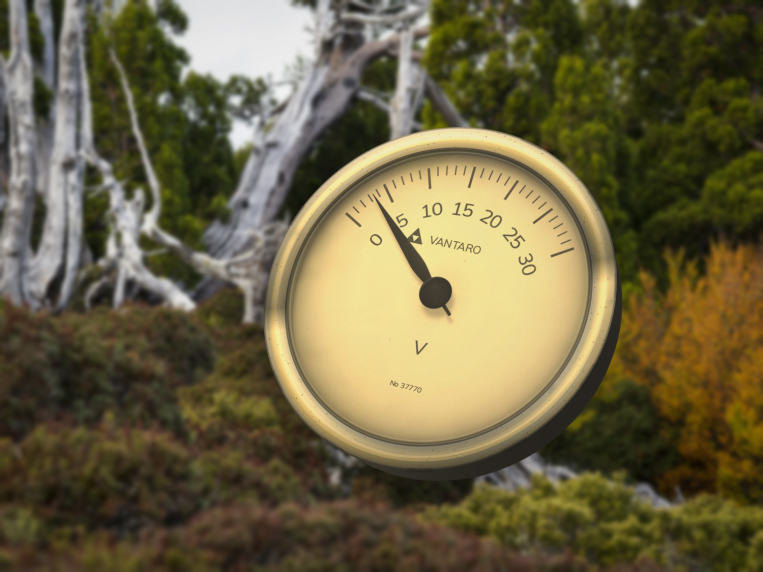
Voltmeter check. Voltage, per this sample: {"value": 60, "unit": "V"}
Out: {"value": 3.5, "unit": "V"}
